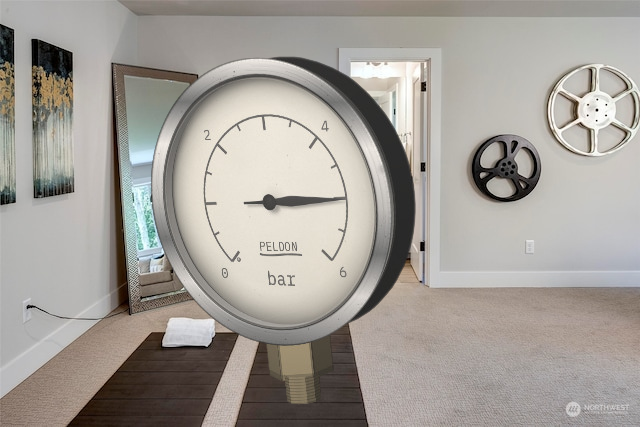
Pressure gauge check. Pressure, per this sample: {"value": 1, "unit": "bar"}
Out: {"value": 5, "unit": "bar"}
